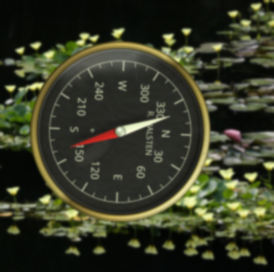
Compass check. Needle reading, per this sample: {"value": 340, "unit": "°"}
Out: {"value": 160, "unit": "°"}
